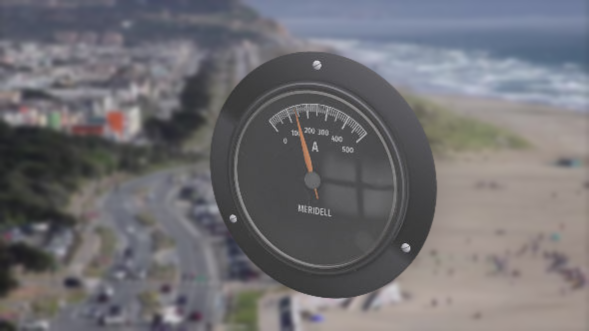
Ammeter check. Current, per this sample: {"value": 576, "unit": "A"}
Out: {"value": 150, "unit": "A"}
